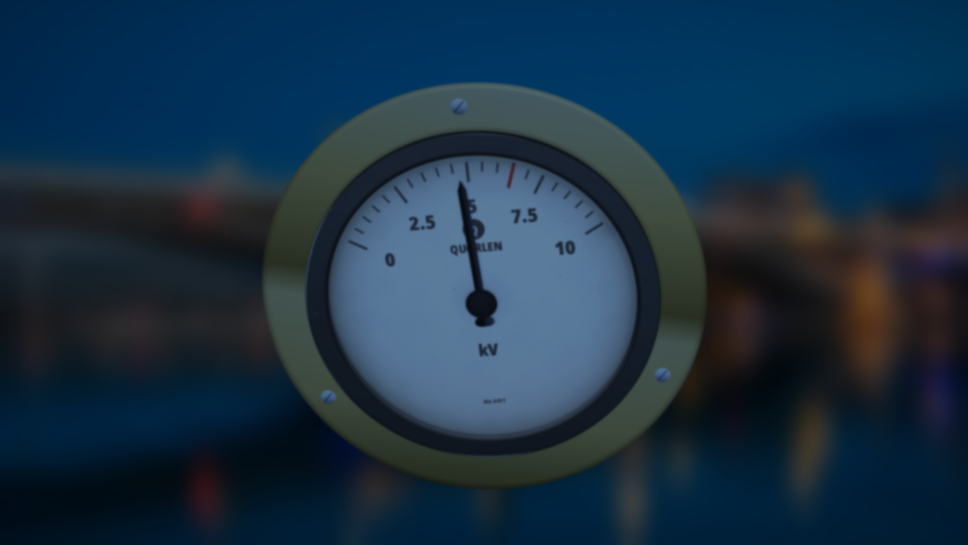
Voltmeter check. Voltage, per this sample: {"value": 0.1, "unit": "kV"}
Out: {"value": 4.75, "unit": "kV"}
